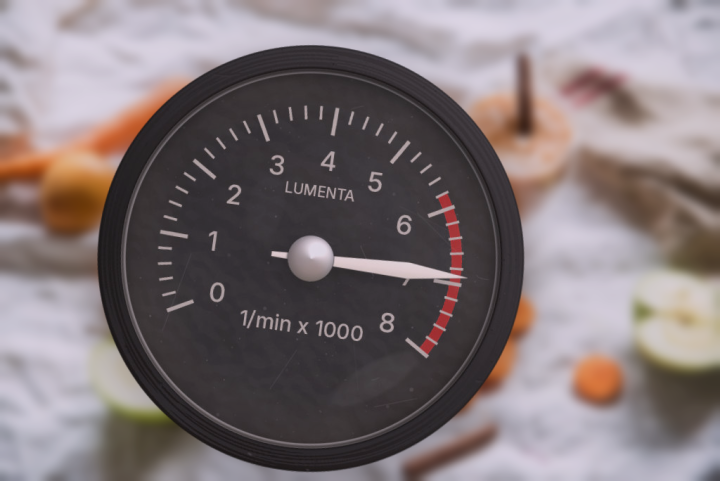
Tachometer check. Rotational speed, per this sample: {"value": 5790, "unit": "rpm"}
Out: {"value": 6900, "unit": "rpm"}
